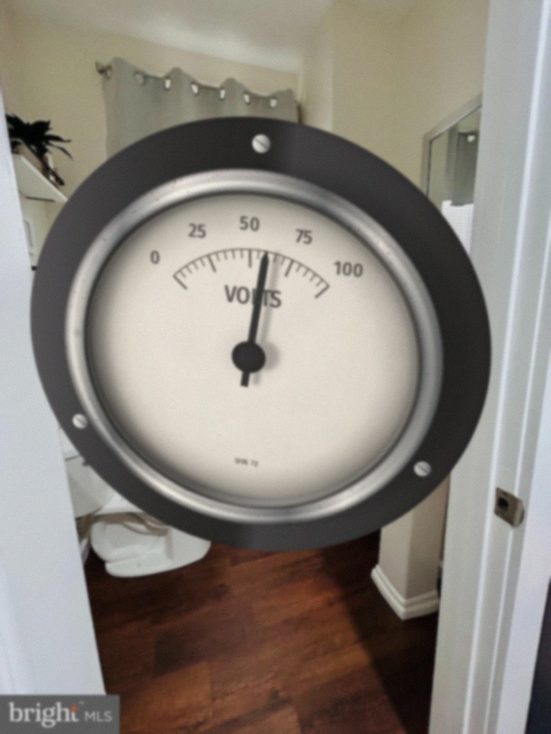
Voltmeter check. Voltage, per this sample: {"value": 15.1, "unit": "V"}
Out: {"value": 60, "unit": "V"}
